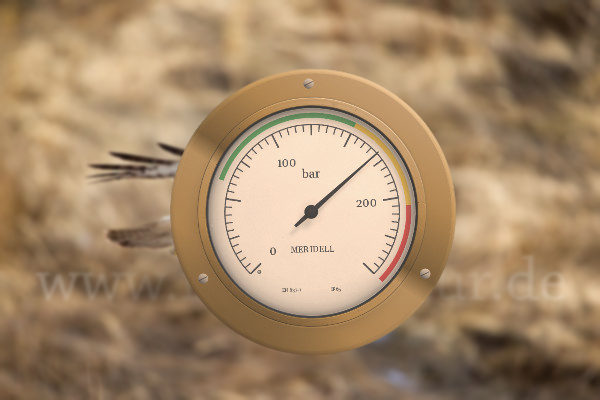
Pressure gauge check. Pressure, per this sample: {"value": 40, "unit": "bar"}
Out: {"value": 170, "unit": "bar"}
